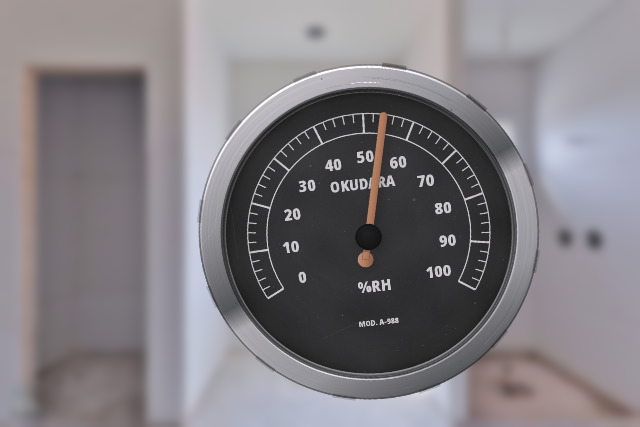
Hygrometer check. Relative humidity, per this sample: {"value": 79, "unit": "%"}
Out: {"value": 54, "unit": "%"}
